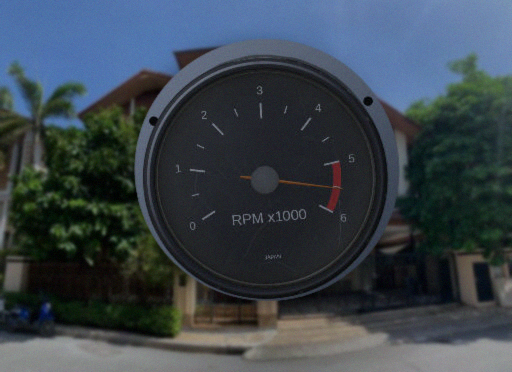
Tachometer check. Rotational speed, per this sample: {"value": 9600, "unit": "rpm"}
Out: {"value": 5500, "unit": "rpm"}
